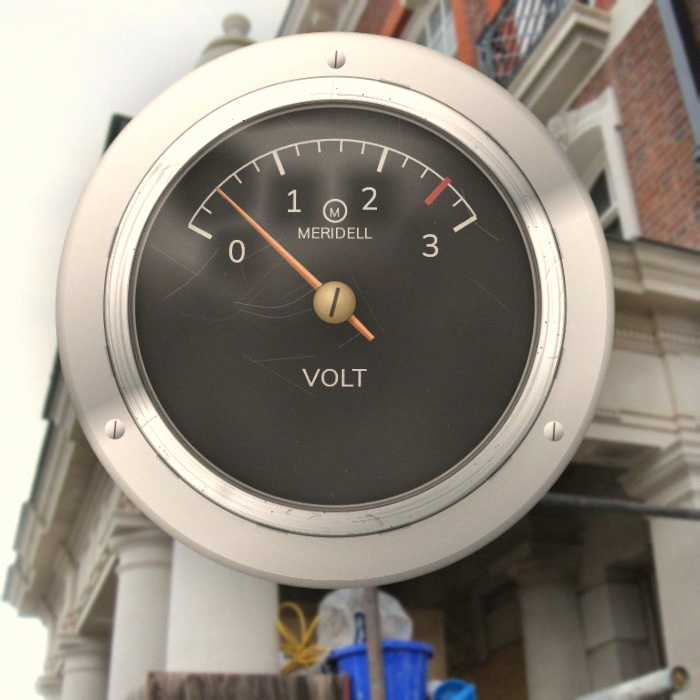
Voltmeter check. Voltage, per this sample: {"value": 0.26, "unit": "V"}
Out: {"value": 0.4, "unit": "V"}
